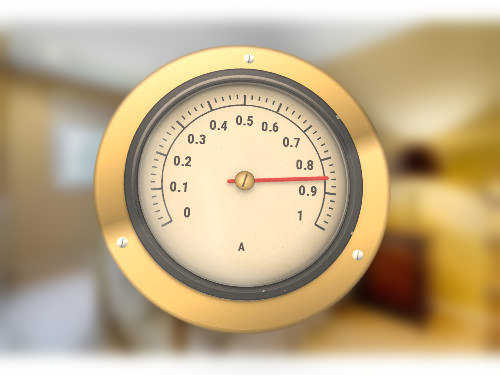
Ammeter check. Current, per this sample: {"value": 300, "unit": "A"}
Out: {"value": 0.86, "unit": "A"}
